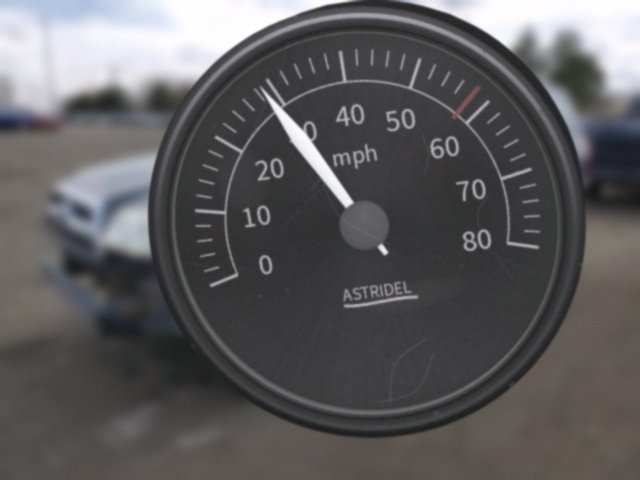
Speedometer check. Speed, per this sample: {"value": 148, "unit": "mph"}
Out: {"value": 29, "unit": "mph"}
